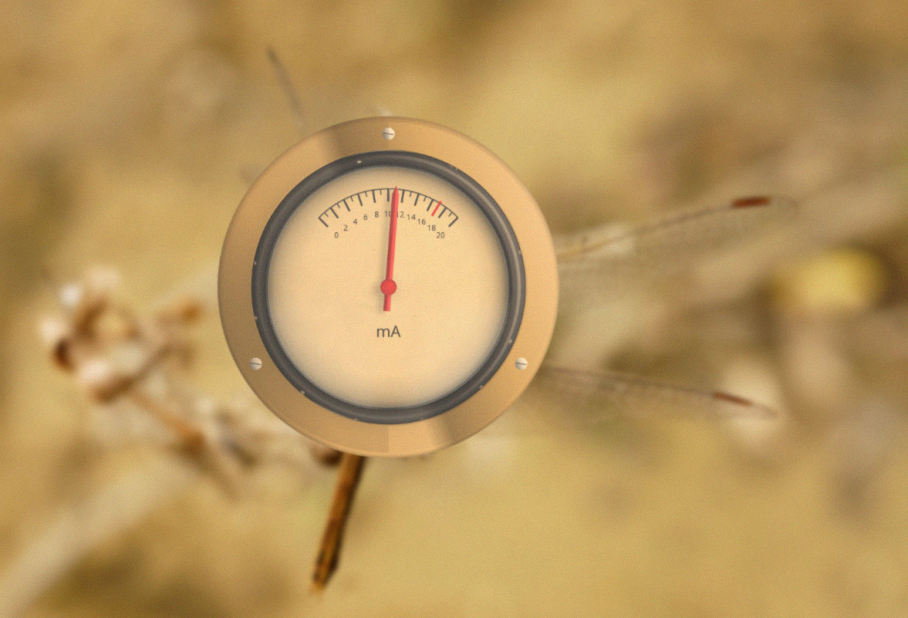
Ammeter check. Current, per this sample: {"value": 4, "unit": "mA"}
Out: {"value": 11, "unit": "mA"}
